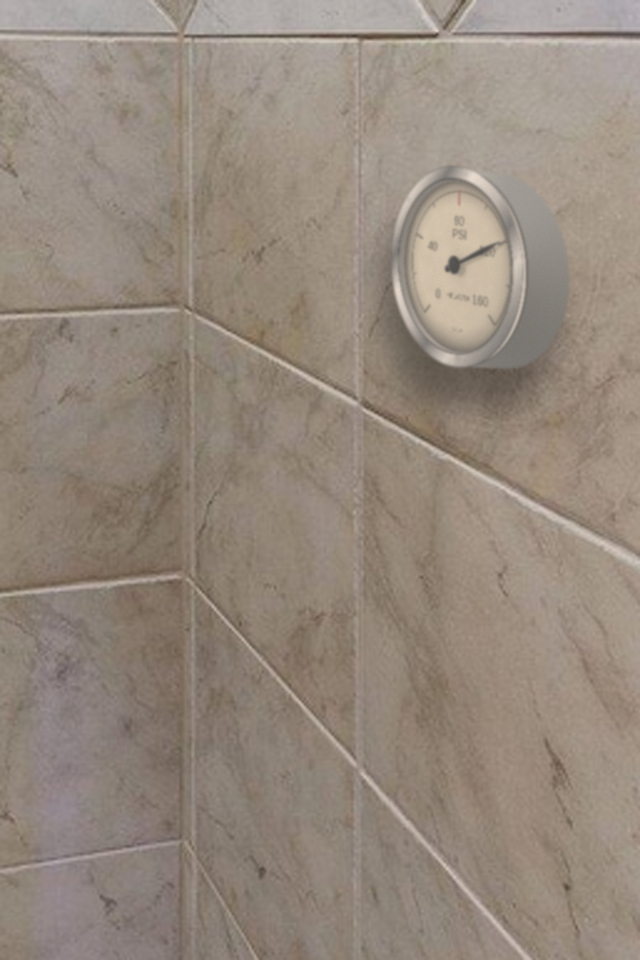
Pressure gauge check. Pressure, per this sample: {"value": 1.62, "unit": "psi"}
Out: {"value": 120, "unit": "psi"}
